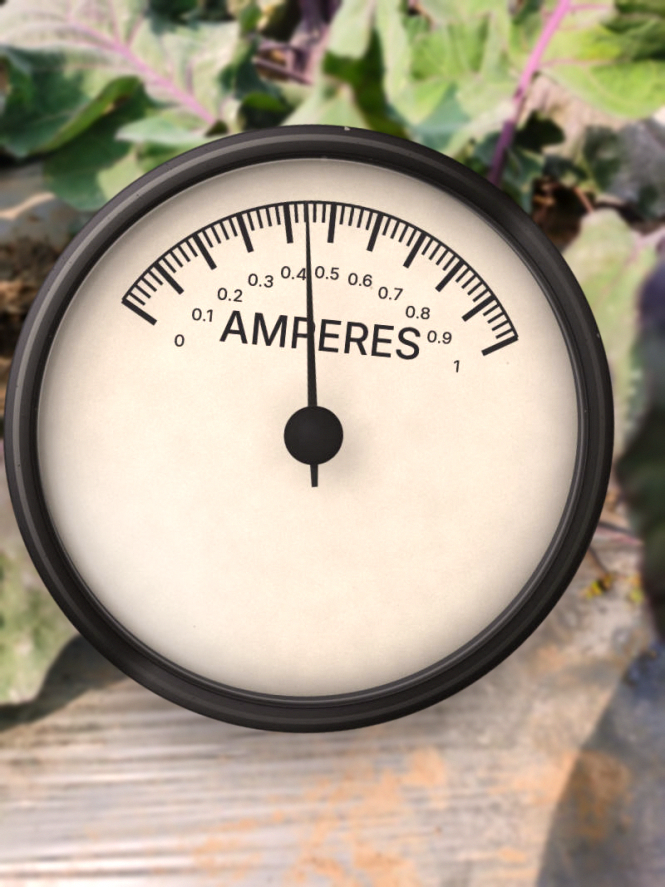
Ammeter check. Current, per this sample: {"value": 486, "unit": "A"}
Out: {"value": 0.44, "unit": "A"}
